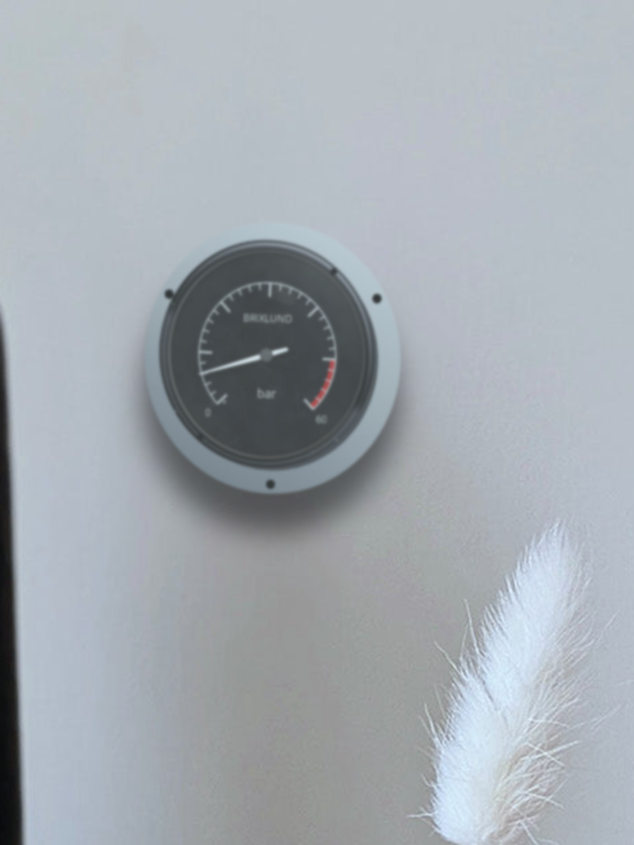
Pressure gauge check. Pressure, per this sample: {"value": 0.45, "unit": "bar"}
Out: {"value": 6, "unit": "bar"}
